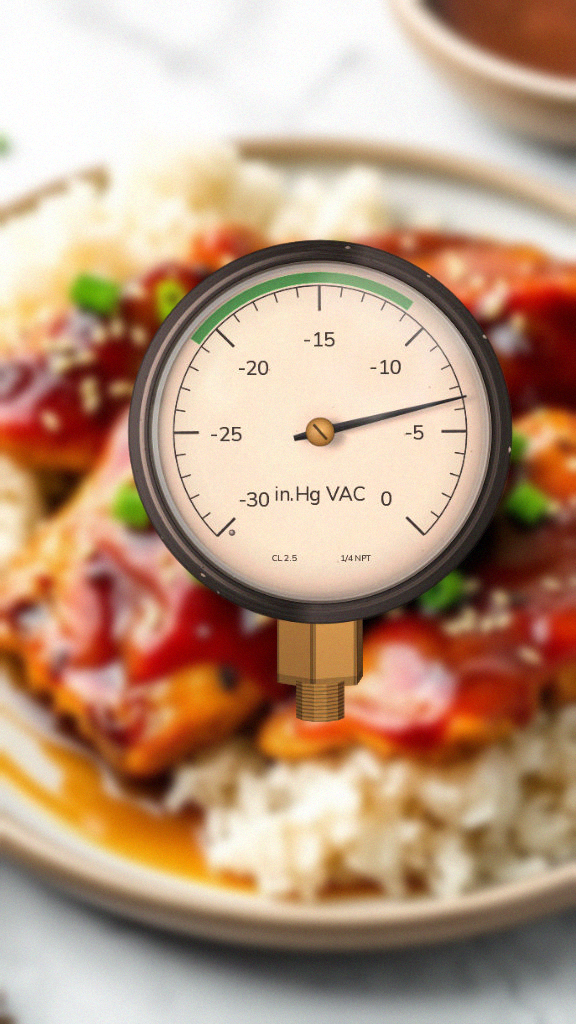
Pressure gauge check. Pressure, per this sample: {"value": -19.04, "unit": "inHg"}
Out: {"value": -6.5, "unit": "inHg"}
